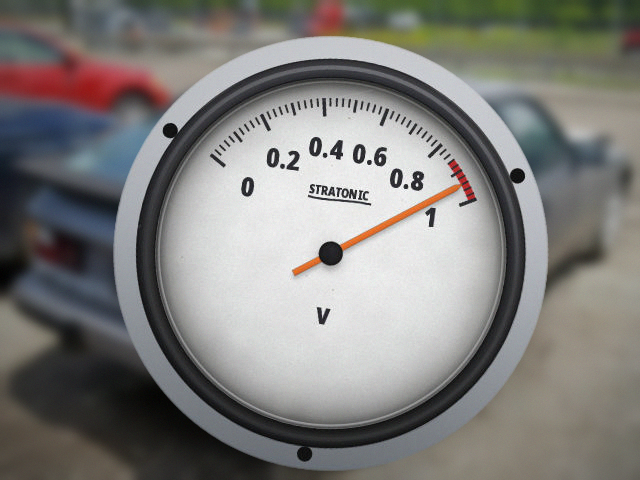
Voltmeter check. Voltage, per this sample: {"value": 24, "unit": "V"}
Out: {"value": 0.94, "unit": "V"}
